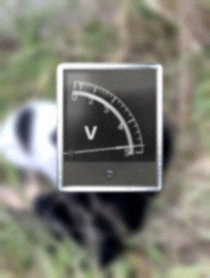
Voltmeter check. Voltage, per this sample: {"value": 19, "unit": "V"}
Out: {"value": 4.8, "unit": "V"}
